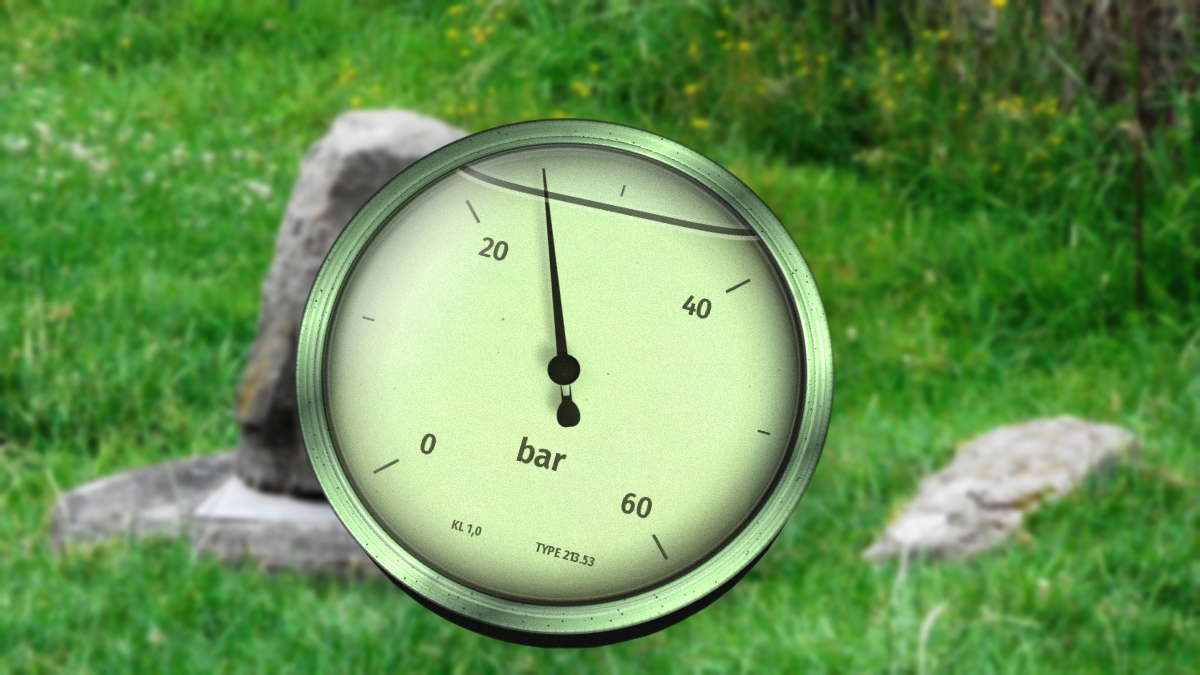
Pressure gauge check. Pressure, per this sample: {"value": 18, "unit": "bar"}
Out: {"value": 25, "unit": "bar"}
